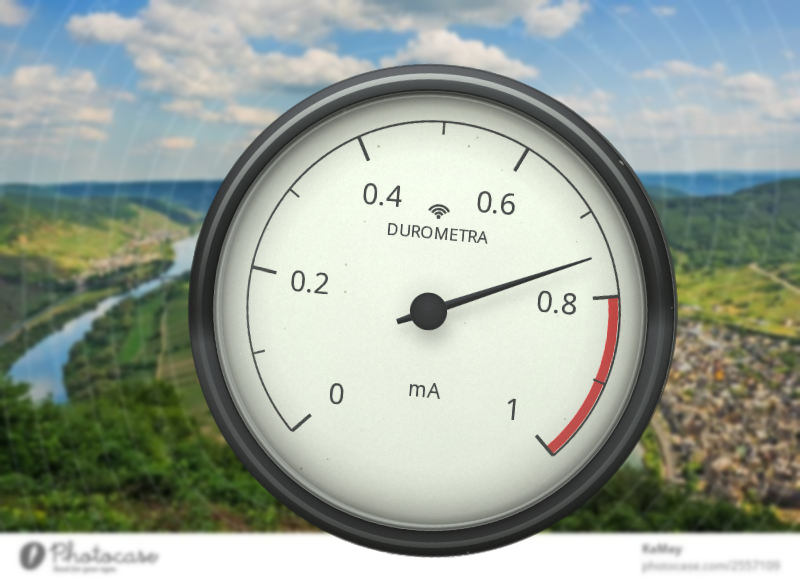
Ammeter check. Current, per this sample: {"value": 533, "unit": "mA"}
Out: {"value": 0.75, "unit": "mA"}
